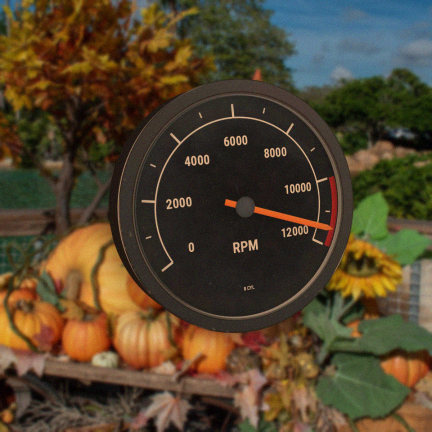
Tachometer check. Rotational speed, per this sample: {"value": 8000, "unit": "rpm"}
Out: {"value": 11500, "unit": "rpm"}
